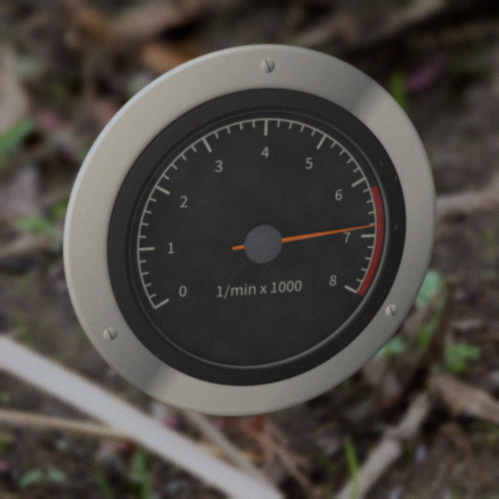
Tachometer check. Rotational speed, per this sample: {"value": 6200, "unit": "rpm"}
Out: {"value": 6800, "unit": "rpm"}
